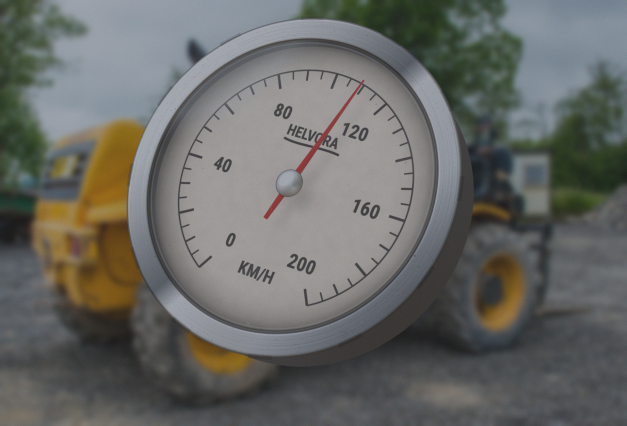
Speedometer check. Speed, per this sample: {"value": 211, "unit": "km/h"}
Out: {"value": 110, "unit": "km/h"}
